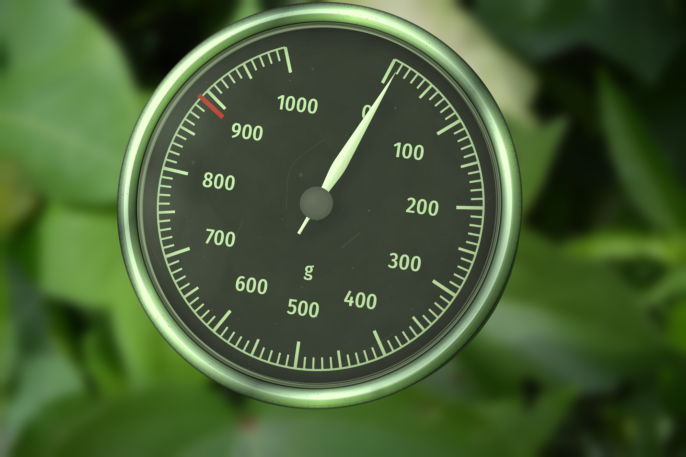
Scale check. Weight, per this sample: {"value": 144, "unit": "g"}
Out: {"value": 10, "unit": "g"}
